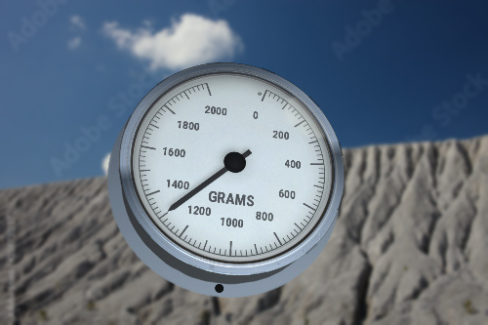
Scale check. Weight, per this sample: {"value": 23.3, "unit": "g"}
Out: {"value": 1300, "unit": "g"}
